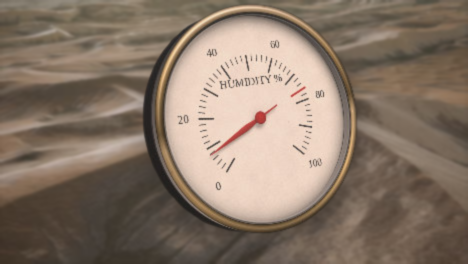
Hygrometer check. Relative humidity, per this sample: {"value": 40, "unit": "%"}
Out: {"value": 8, "unit": "%"}
